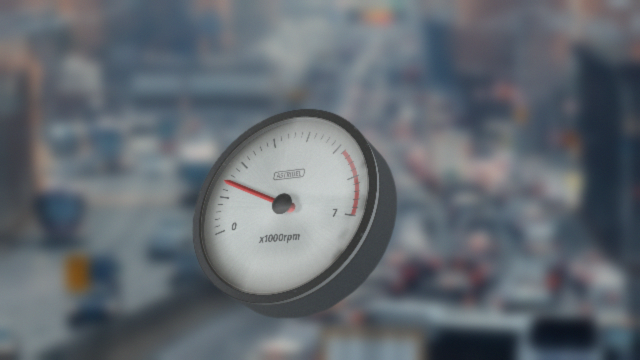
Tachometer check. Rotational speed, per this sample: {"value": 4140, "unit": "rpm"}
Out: {"value": 1400, "unit": "rpm"}
